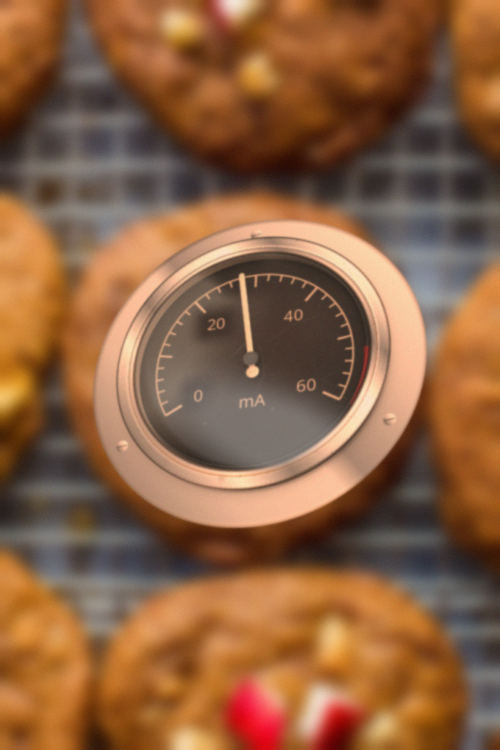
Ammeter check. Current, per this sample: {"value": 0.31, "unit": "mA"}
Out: {"value": 28, "unit": "mA"}
